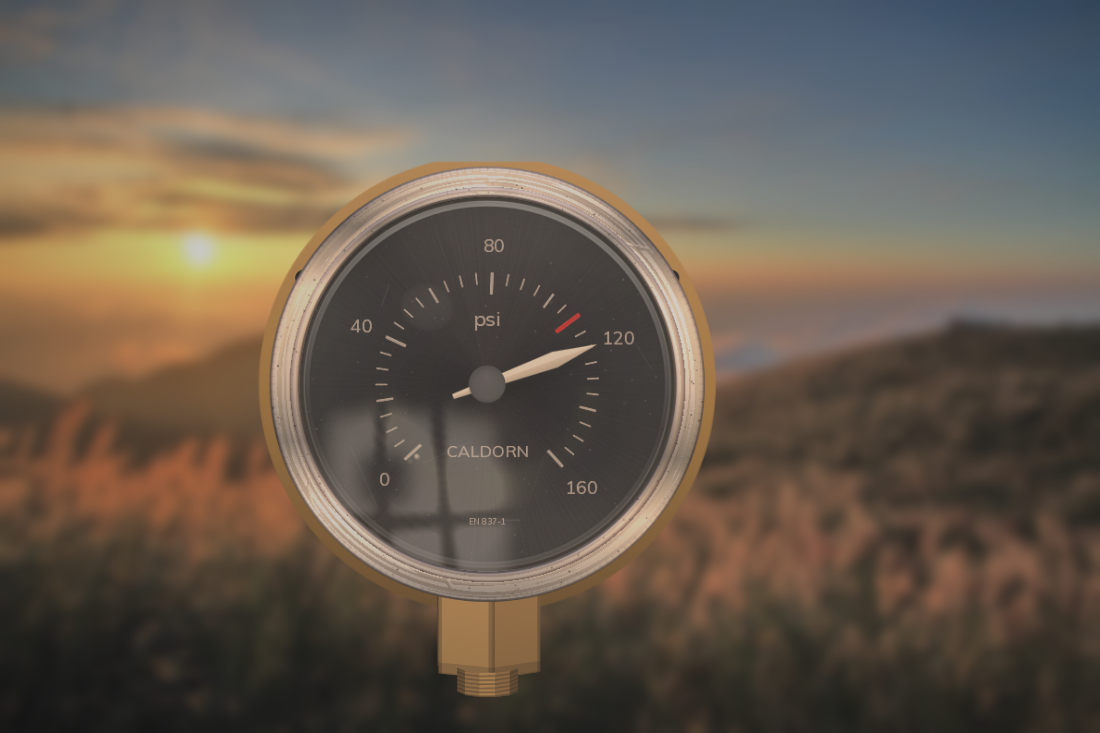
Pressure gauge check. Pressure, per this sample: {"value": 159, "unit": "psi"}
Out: {"value": 120, "unit": "psi"}
